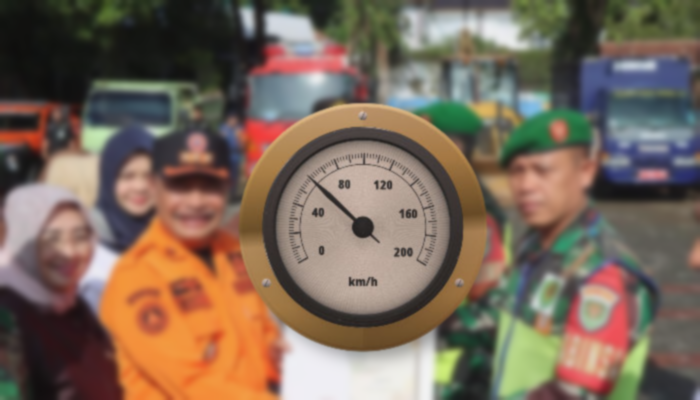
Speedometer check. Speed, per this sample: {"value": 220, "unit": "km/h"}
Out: {"value": 60, "unit": "km/h"}
